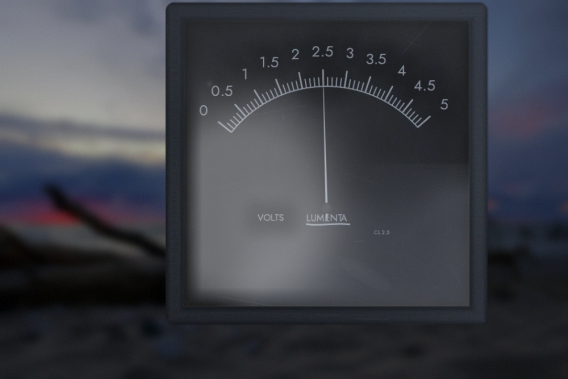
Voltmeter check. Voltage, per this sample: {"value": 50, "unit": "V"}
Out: {"value": 2.5, "unit": "V"}
